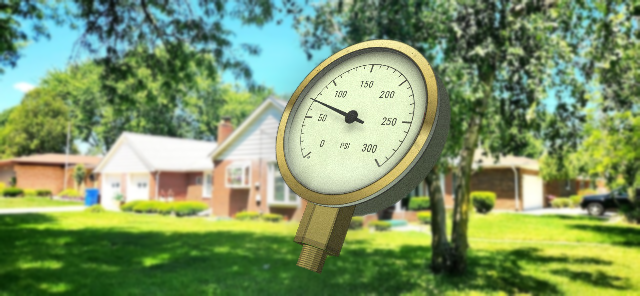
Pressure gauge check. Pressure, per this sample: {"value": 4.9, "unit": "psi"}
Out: {"value": 70, "unit": "psi"}
